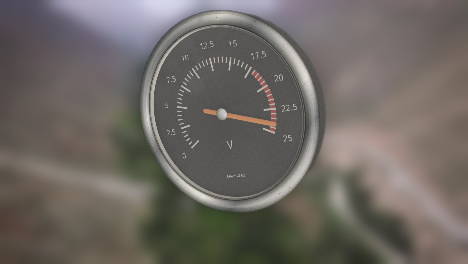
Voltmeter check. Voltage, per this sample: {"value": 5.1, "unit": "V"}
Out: {"value": 24, "unit": "V"}
